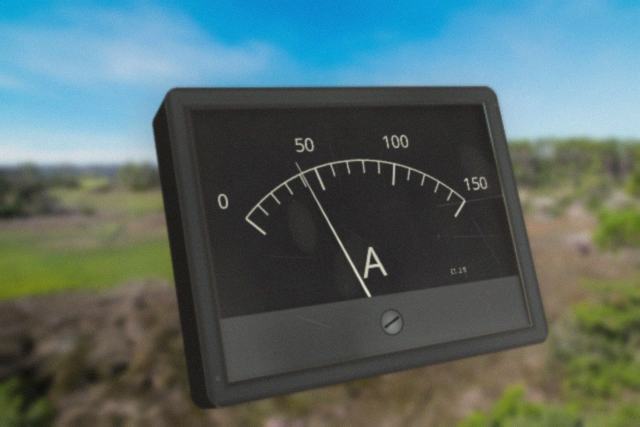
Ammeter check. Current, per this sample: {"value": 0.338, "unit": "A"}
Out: {"value": 40, "unit": "A"}
